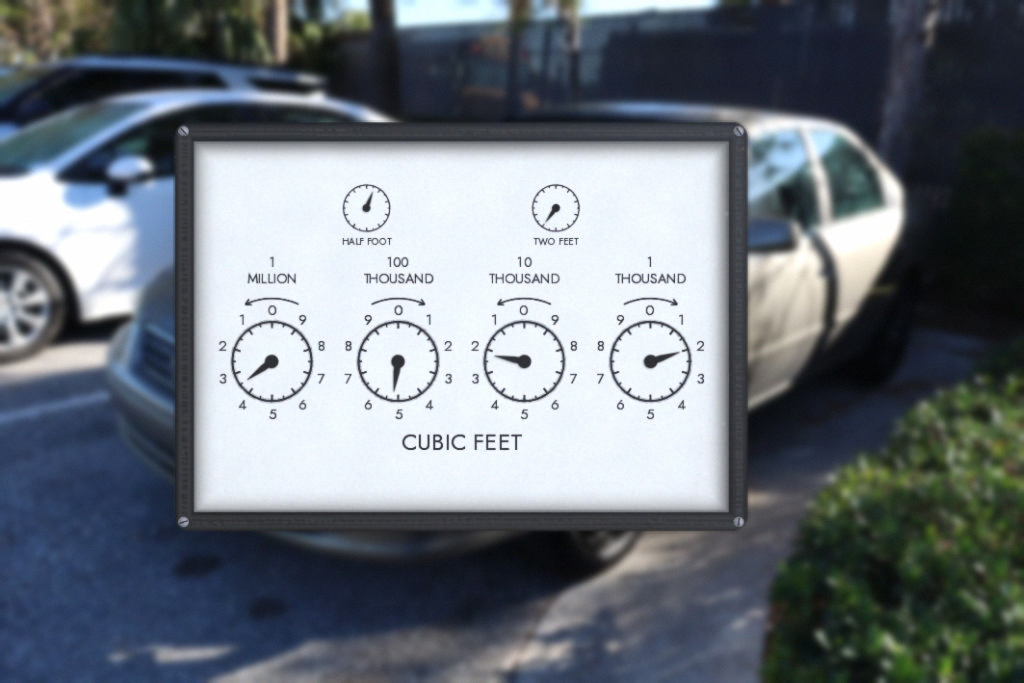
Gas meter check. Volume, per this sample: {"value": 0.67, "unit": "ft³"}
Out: {"value": 352200, "unit": "ft³"}
